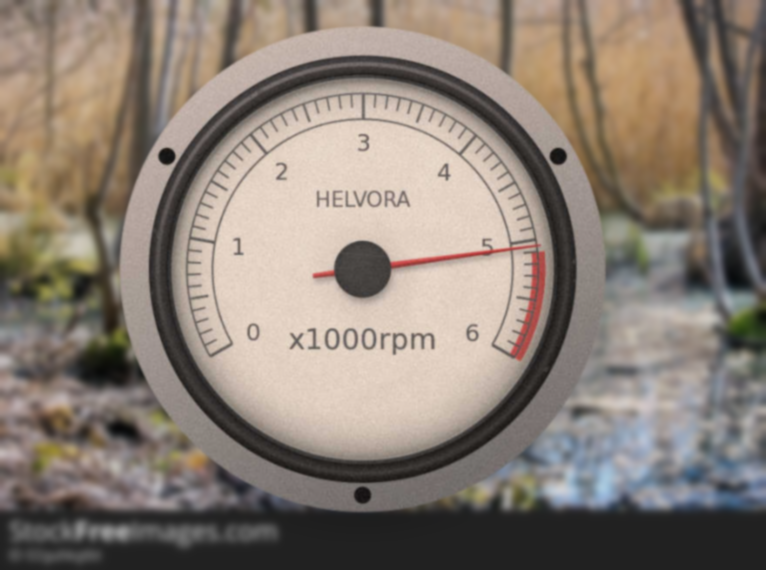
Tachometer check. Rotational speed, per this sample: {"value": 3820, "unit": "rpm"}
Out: {"value": 5050, "unit": "rpm"}
